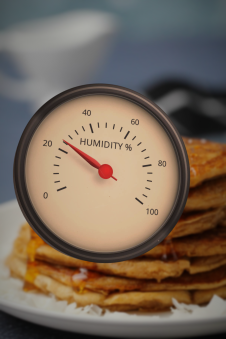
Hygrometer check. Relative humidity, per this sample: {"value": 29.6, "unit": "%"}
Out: {"value": 24, "unit": "%"}
